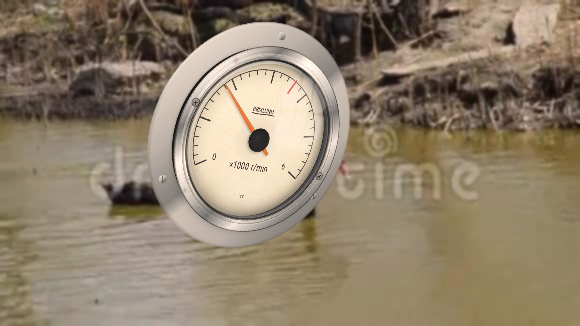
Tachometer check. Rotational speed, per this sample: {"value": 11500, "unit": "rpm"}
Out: {"value": 1800, "unit": "rpm"}
